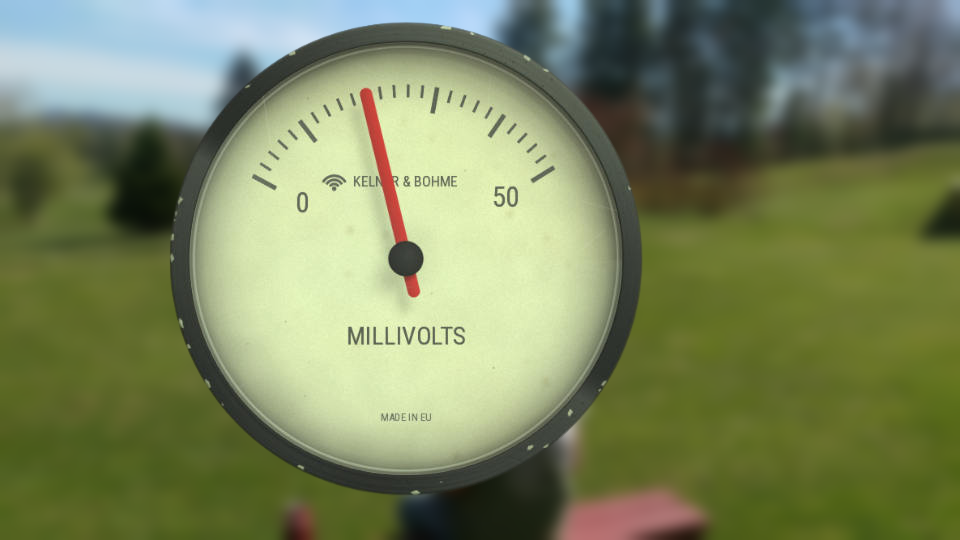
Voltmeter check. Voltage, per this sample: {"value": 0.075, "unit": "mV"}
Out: {"value": 20, "unit": "mV"}
